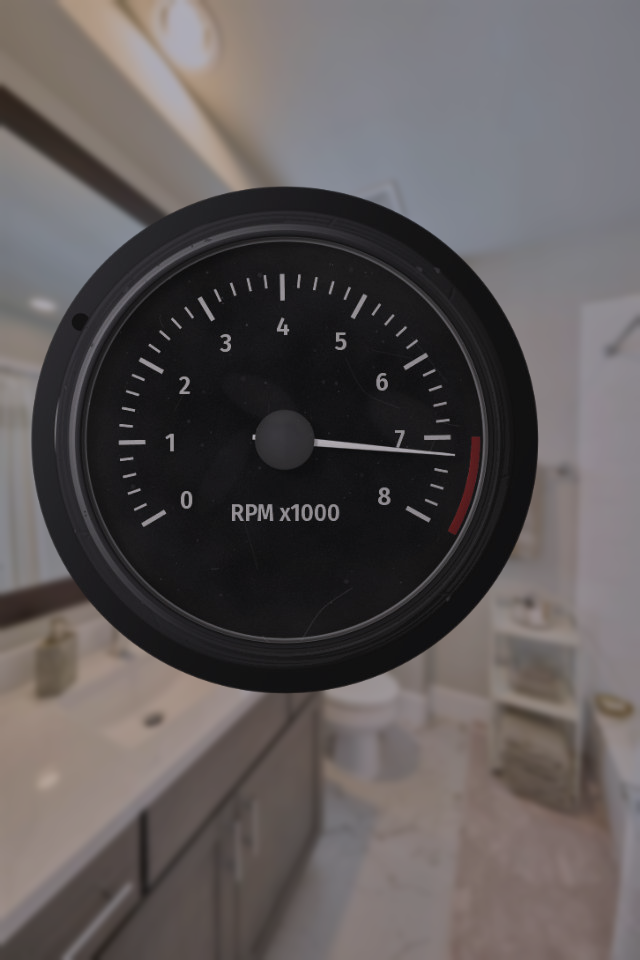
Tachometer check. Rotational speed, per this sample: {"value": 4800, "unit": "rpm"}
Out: {"value": 7200, "unit": "rpm"}
